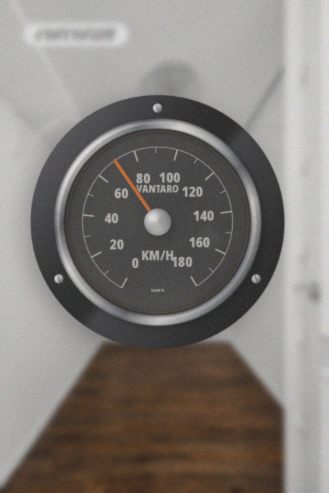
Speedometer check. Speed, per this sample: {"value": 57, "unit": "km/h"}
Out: {"value": 70, "unit": "km/h"}
